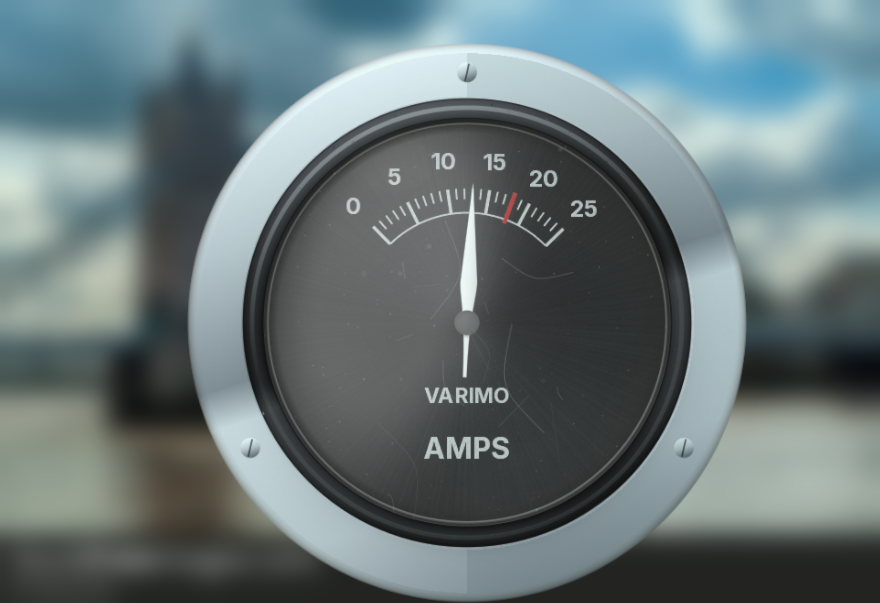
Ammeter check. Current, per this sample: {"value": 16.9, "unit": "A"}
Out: {"value": 13, "unit": "A"}
